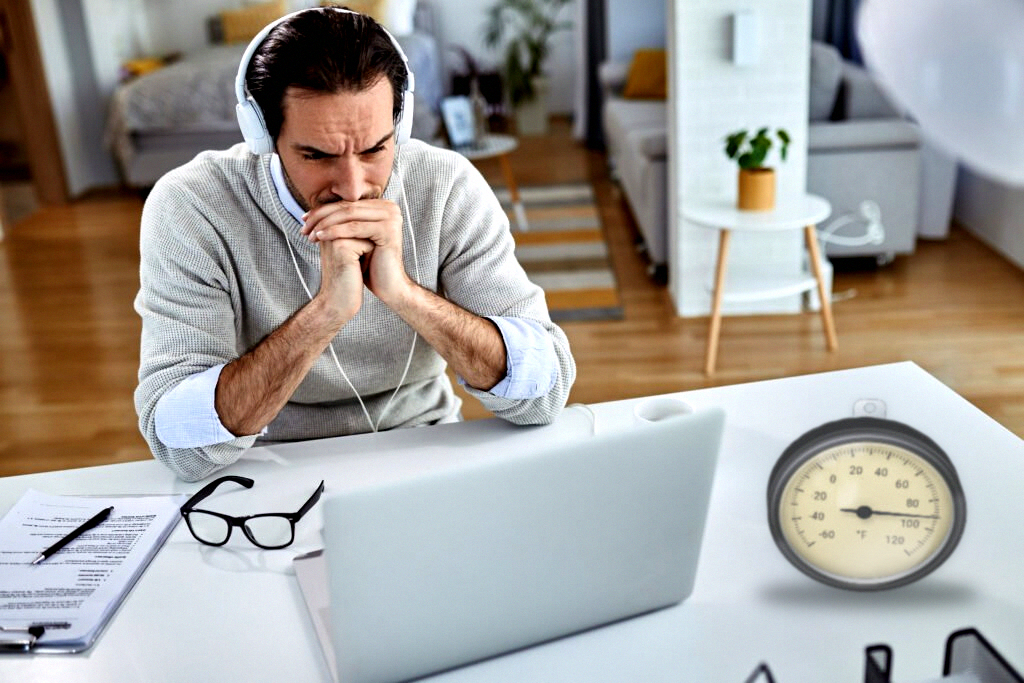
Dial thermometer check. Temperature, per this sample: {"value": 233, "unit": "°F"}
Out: {"value": 90, "unit": "°F"}
